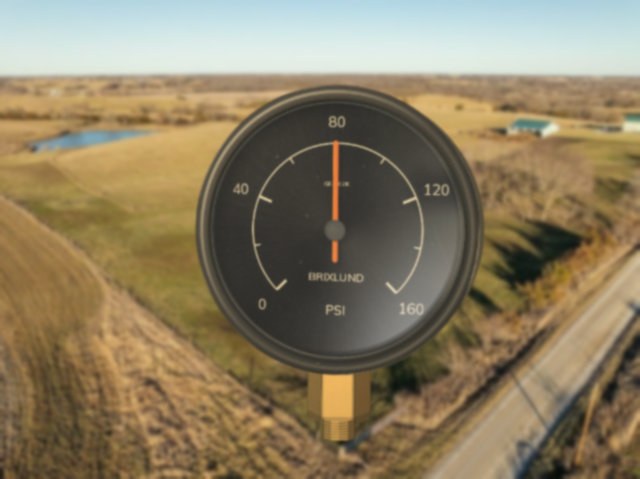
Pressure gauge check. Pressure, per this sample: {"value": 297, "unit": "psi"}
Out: {"value": 80, "unit": "psi"}
